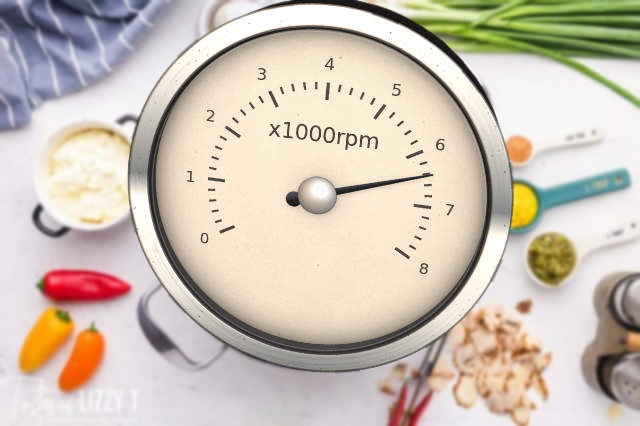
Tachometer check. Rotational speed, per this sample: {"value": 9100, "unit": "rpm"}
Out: {"value": 6400, "unit": "rpm"}
